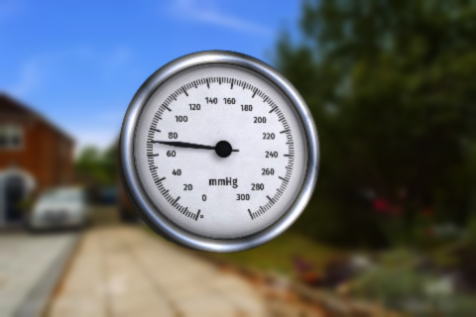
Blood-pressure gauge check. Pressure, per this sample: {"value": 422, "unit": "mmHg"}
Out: {"value": 70, "unit": "mmHg"}
